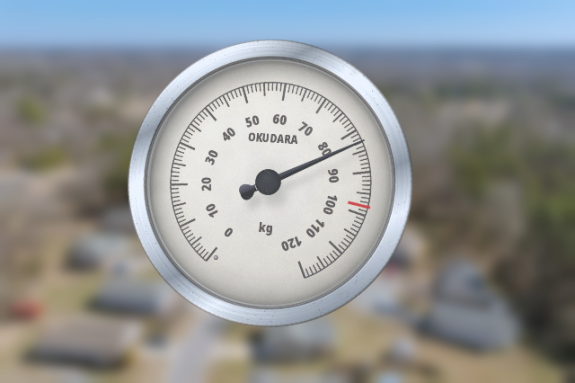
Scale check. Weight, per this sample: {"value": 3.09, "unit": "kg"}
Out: {"value": 83, "unit": "kg"}
